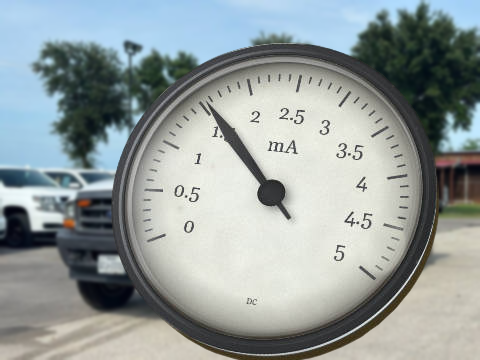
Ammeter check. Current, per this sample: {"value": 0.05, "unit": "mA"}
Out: {"value": 1.55, "unit": "mA"}
